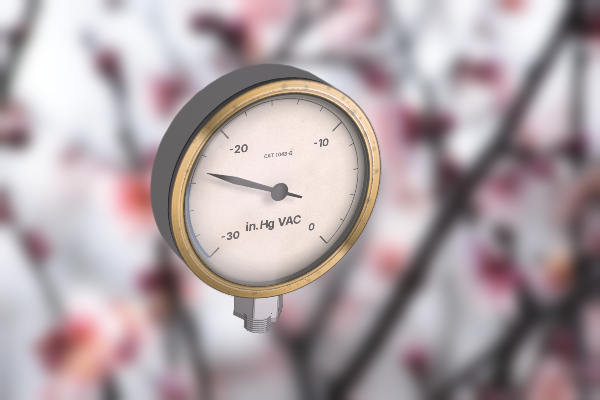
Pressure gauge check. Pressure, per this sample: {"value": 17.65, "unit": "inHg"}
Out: {"value": -23, "unit": "inHg"}
